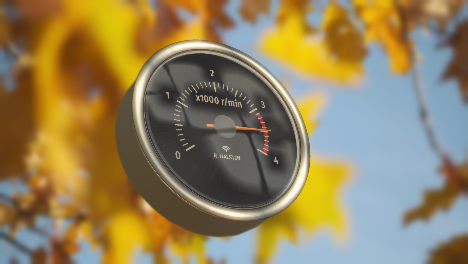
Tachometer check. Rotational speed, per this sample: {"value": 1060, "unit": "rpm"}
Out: {"value": 3500, "unit": "rpm"}
